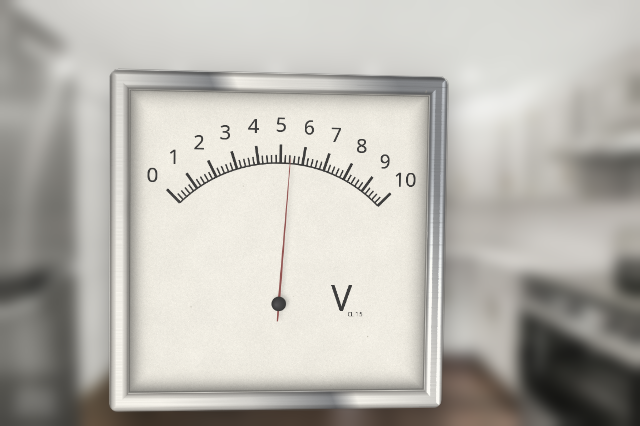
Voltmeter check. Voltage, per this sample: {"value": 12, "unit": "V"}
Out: {"value": 5.4, "unit": "V"}
